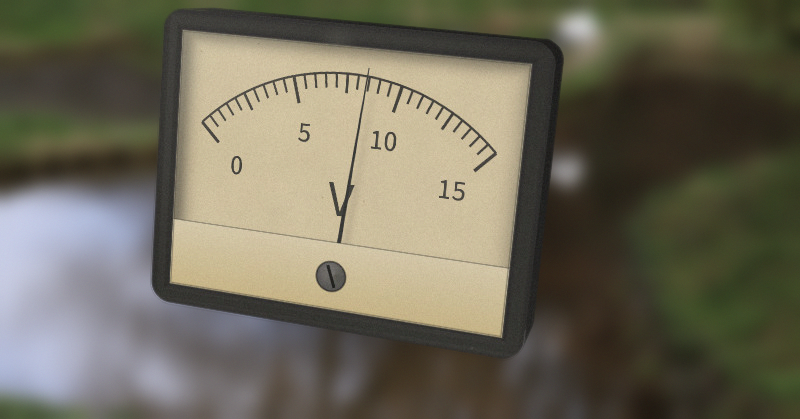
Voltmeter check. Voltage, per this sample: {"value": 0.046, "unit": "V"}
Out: {"value": 8.5, "unit": "V"}
